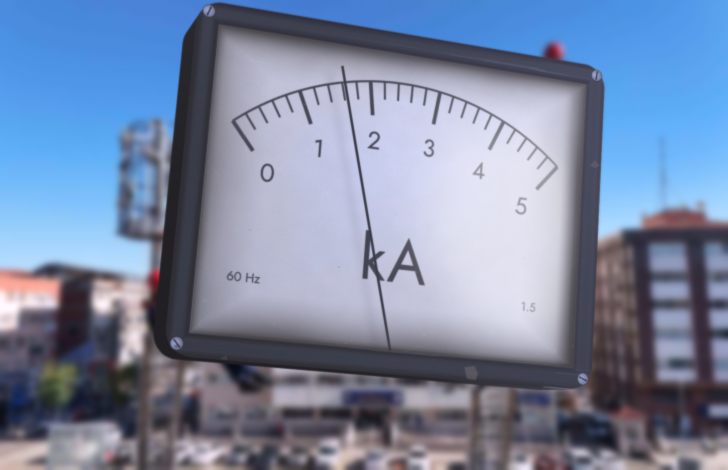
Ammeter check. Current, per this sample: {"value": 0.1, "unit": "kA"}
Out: {"value": 1.6, "unit": "kA"}
